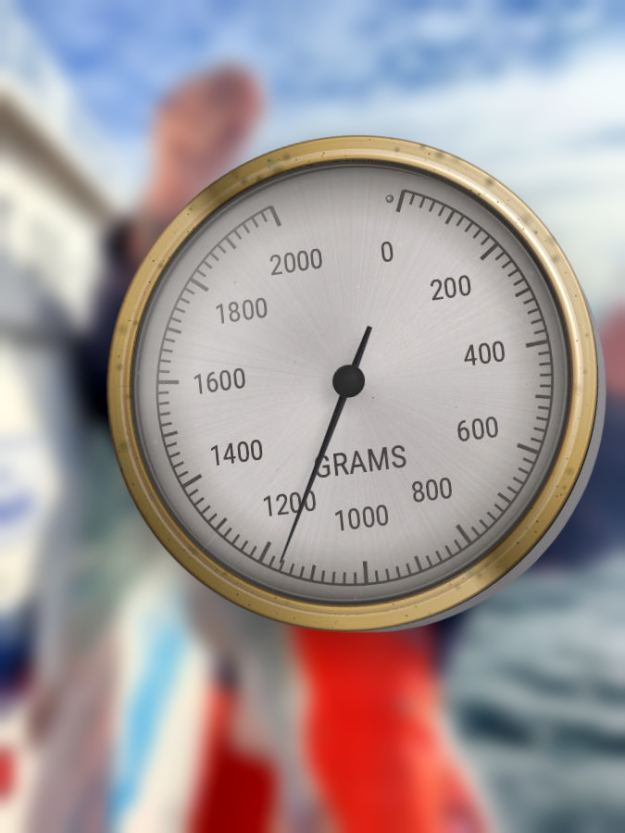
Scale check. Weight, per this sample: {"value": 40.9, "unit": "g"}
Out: {"value": 1160, "unit": "g"}
